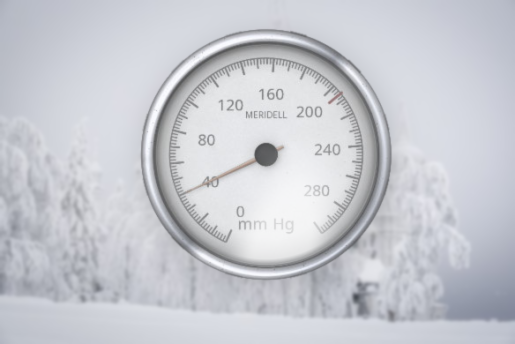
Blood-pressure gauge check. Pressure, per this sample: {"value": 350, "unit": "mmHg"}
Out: {"value": 40, "unit": "mmHg"}
